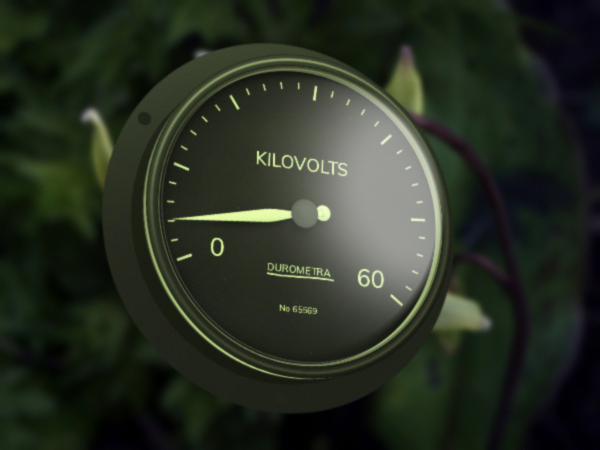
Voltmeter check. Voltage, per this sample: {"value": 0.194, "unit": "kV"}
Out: {"value": 4, "unit": "kV"}
